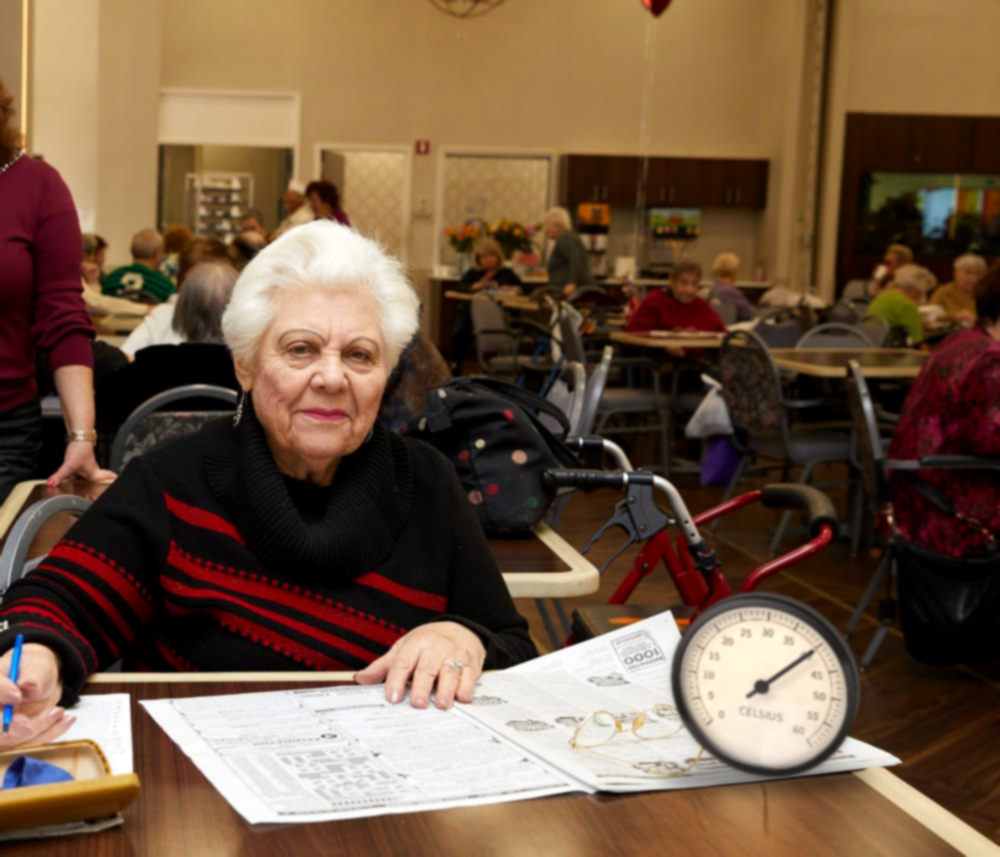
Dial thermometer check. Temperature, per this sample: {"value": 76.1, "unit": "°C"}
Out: {"value": 40, "unit": "°C"}
